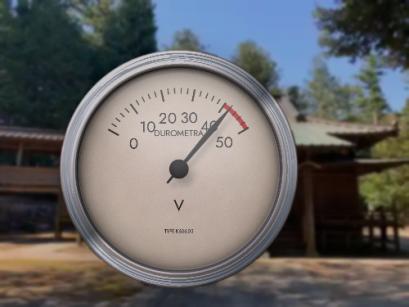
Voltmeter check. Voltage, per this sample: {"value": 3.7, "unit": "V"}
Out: {"value": 42, "unit": "V"}
